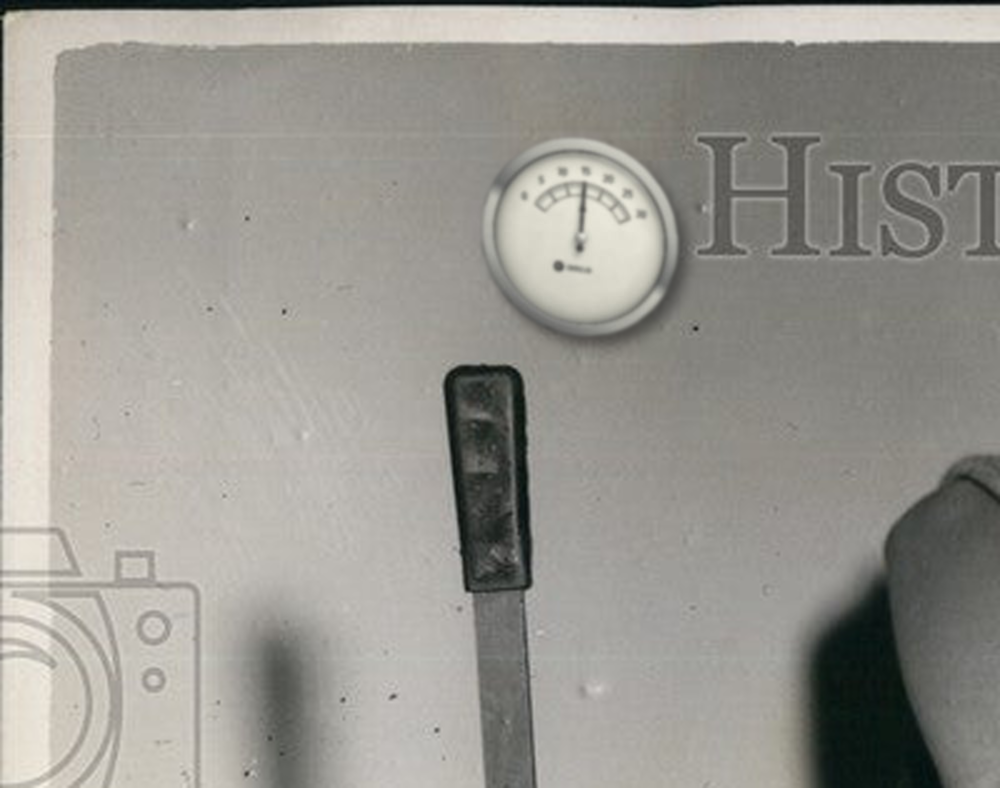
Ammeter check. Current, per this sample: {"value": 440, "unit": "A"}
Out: {"value": 15, "unit": "A"}
